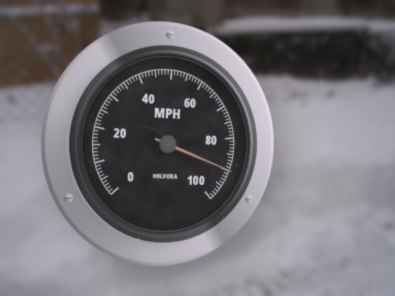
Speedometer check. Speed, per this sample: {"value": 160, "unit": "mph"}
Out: {"value": 90, "unit": "mph"}
